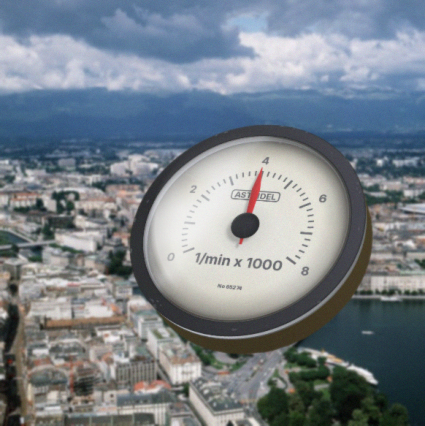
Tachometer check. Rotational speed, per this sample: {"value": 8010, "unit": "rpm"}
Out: {"value": 4000, "unit": "rpm"}
